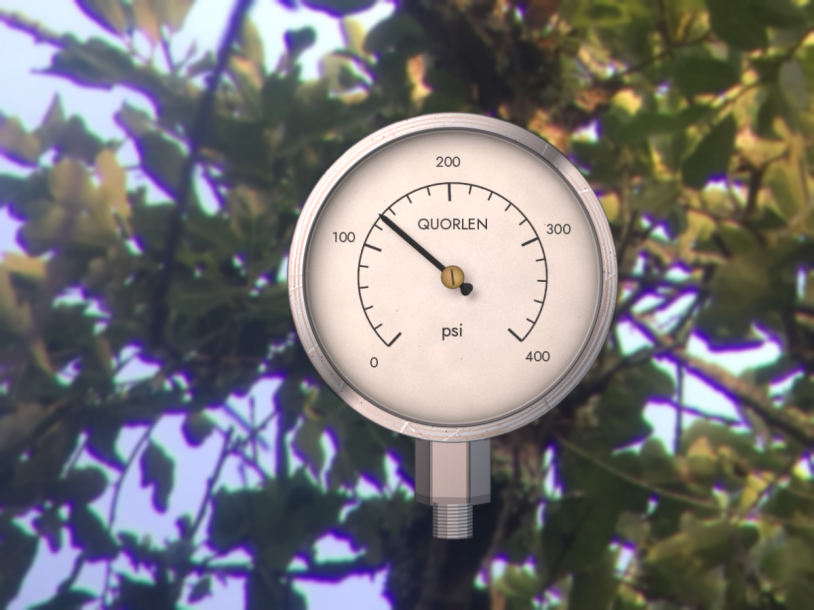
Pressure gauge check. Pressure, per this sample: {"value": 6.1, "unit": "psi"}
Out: {"value": 130, "unit": "psi"}
